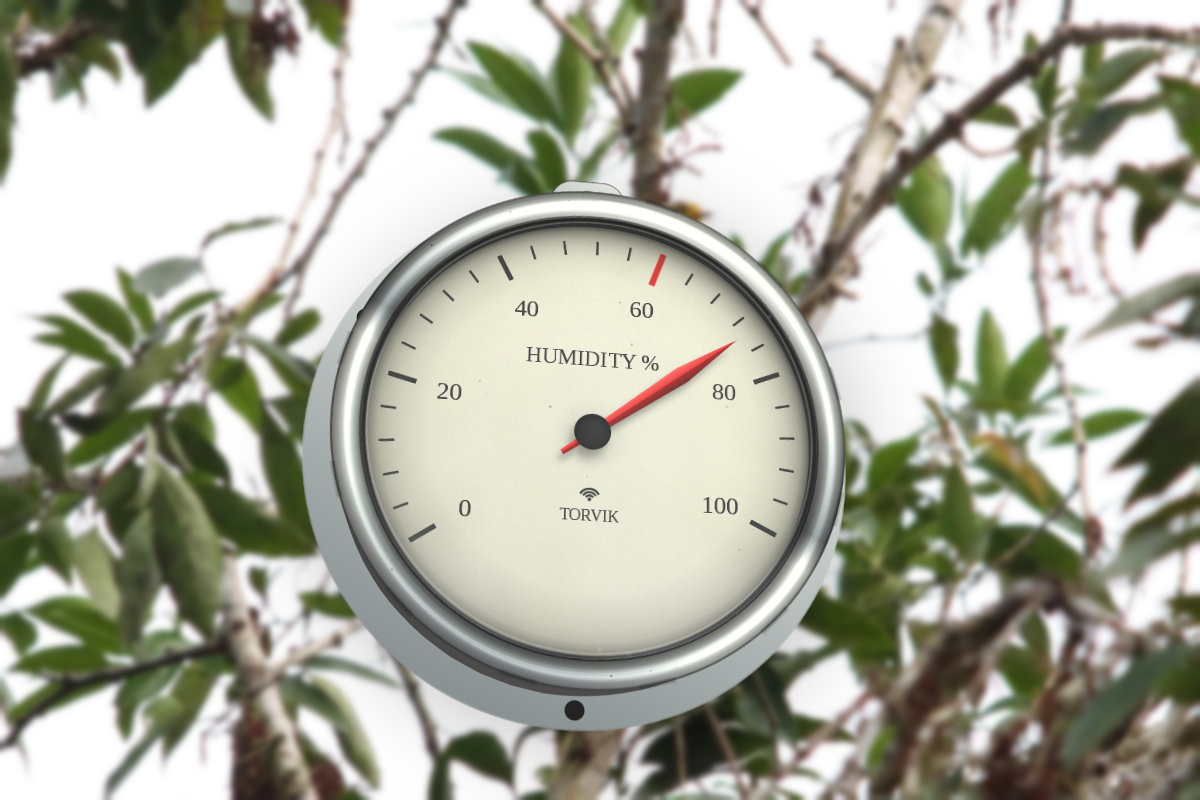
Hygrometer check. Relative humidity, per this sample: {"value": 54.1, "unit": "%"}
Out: {"value": 74, "unit": "%"}
